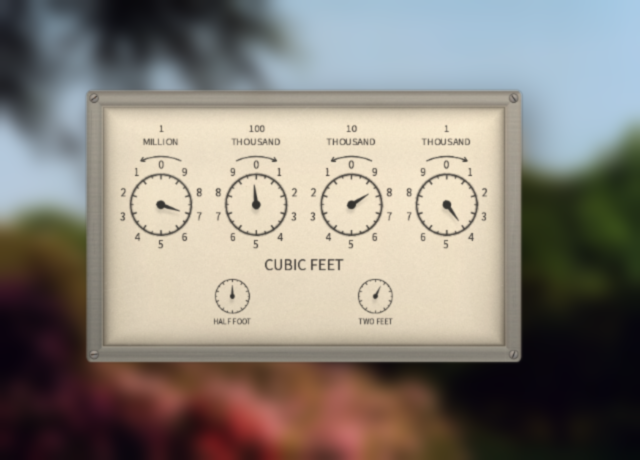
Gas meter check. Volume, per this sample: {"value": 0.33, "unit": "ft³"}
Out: {"value": 698400, "unit": "ft³"}
